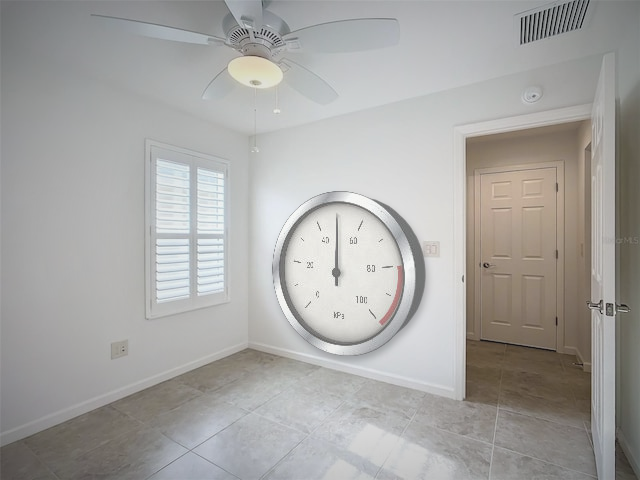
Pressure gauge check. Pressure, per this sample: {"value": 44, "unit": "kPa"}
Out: {"value": 50, "unit": "kPa"}
